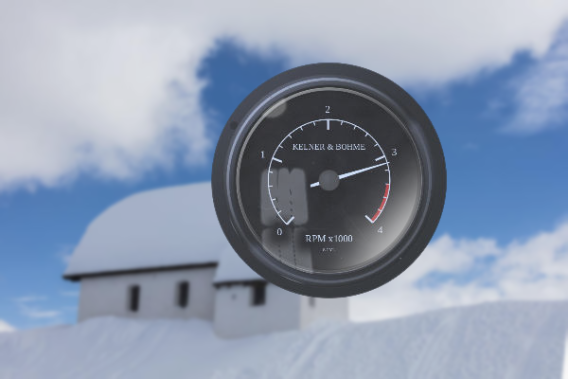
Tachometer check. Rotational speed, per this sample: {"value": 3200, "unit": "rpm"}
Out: {"value": 3100, "unit": "rpm"}
